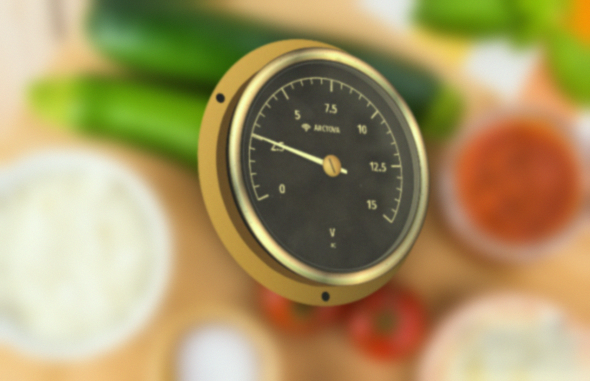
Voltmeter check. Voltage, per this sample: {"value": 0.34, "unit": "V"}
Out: {"value": 2.5, "unit": "V"}
